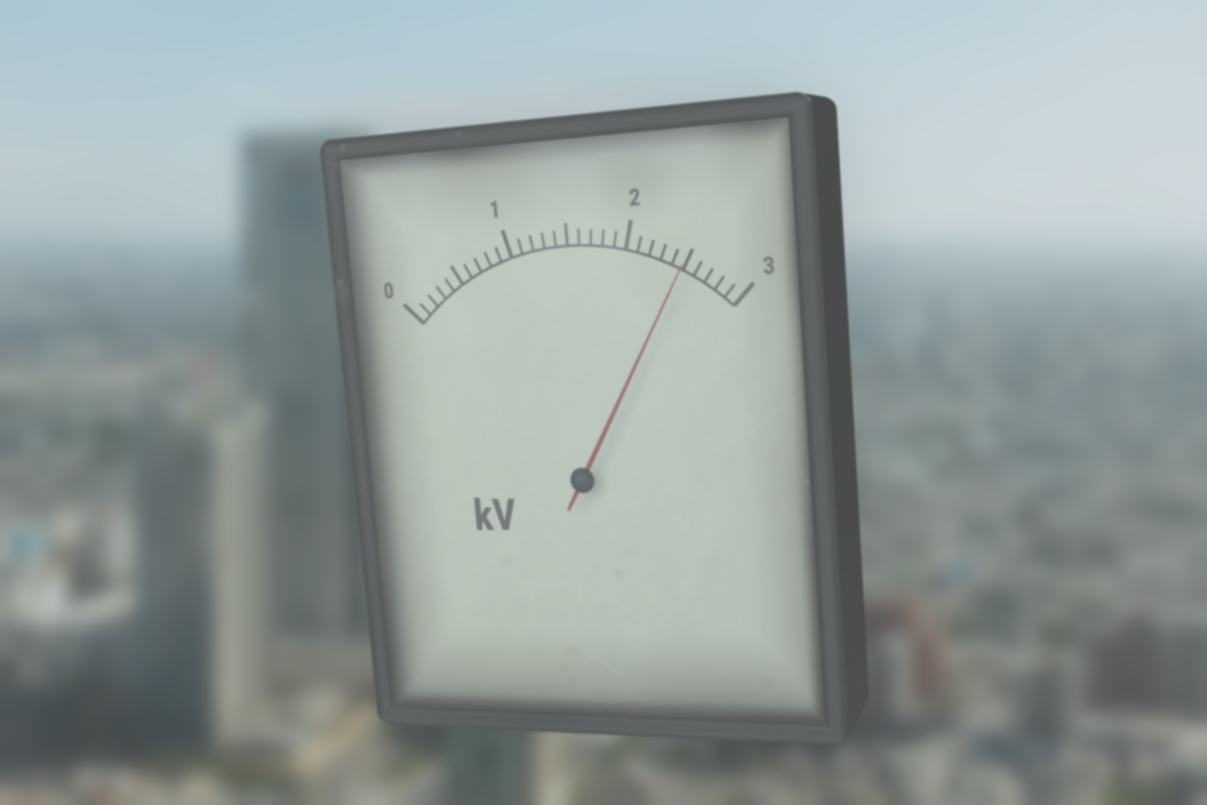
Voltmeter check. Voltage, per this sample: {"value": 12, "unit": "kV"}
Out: {"value": 2.5, "unit": "kV"}
